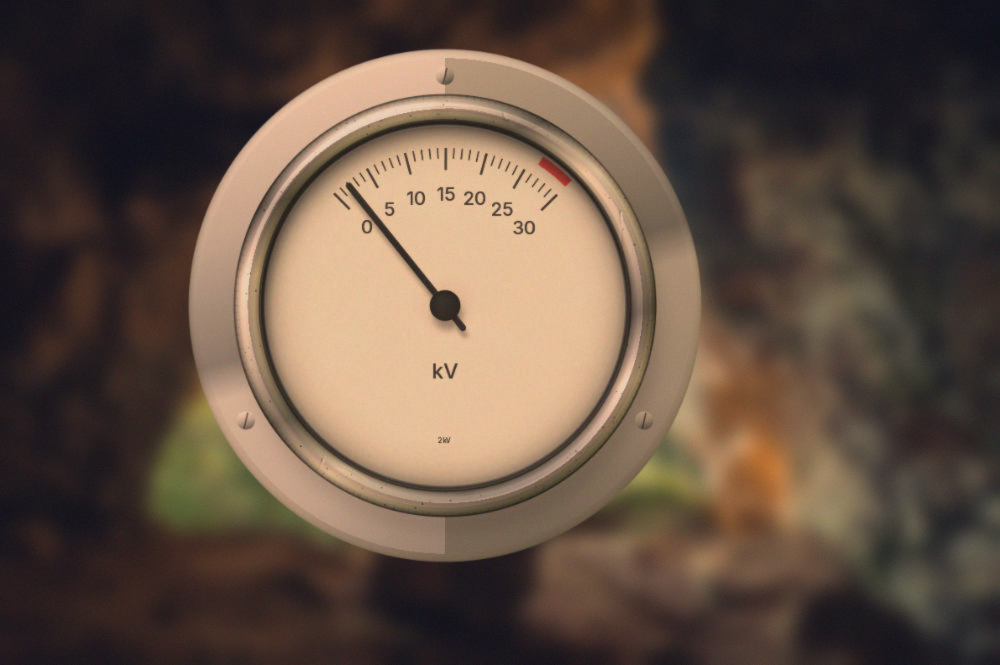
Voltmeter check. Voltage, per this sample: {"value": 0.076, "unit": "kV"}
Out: {"value": 2, "unit": "kV"}
